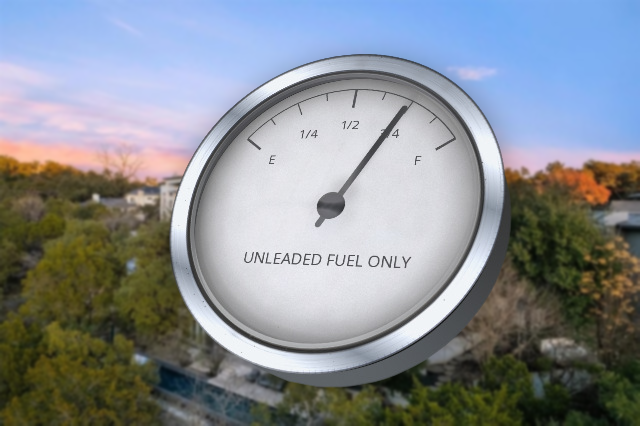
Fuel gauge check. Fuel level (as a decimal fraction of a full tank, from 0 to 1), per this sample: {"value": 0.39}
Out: {"value": 0.75}
